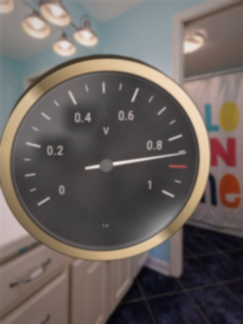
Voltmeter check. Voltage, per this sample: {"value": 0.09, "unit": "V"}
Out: {"value": 0.85, "unit": "V"}
